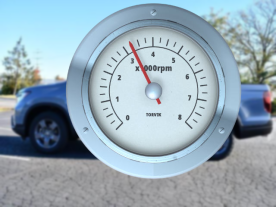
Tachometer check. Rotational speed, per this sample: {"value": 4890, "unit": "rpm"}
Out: {"value": 3250, "unit": "rpm"}
